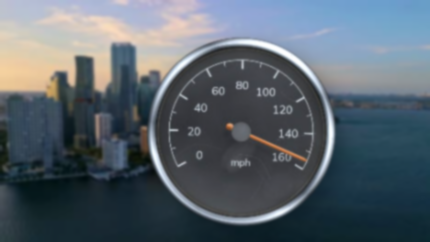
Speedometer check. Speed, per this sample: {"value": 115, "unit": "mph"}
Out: {"value": 155, "unit": "mph"}
